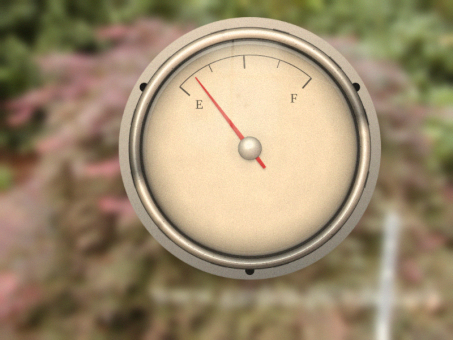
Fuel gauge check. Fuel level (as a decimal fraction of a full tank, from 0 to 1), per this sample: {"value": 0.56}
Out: {"value": 0.125}
